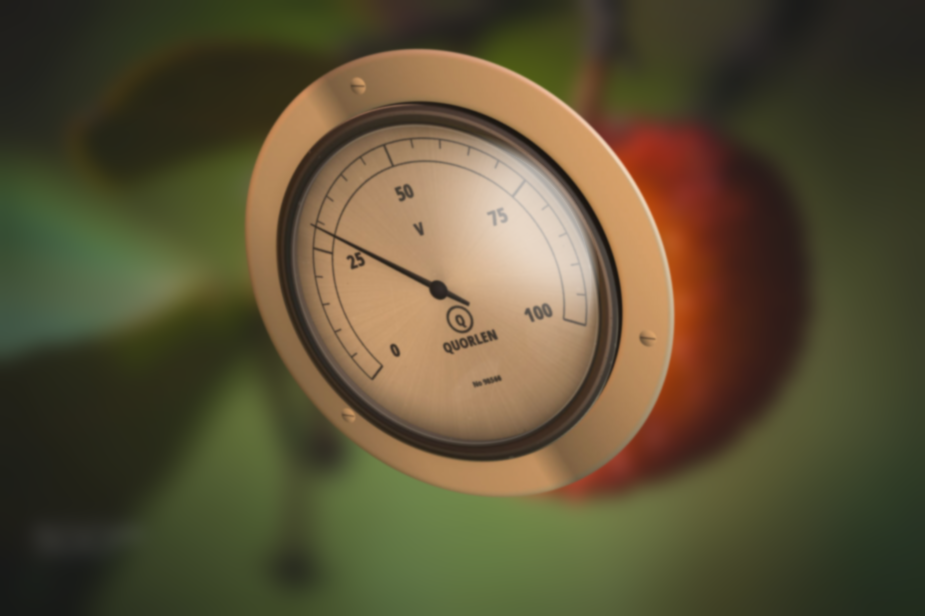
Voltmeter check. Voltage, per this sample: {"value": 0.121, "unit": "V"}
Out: {"value": 30, "unit": "V"}
